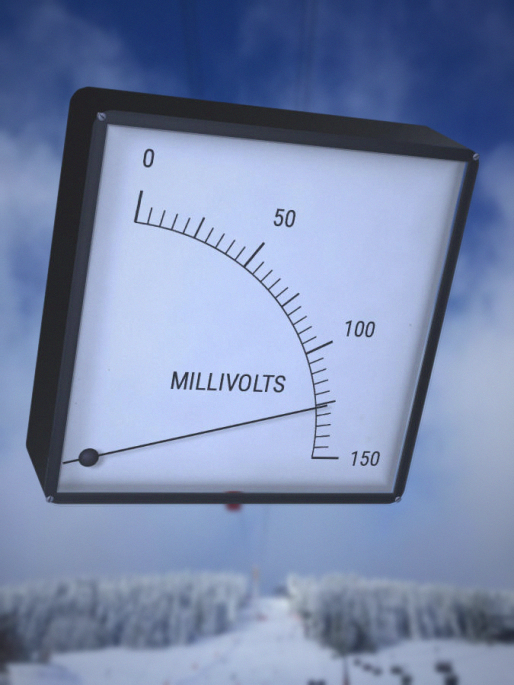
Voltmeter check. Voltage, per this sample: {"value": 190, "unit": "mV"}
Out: {"value": 125, "unit": "mV"}
